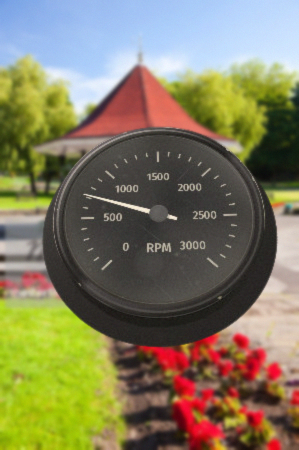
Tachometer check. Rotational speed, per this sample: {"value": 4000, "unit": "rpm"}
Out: {"value": 700, "unit": "rpm"}
